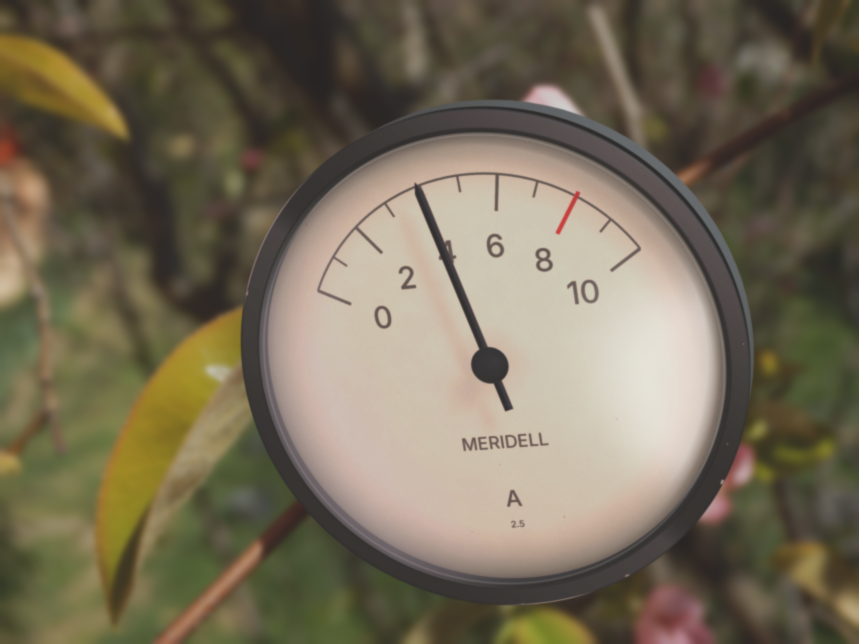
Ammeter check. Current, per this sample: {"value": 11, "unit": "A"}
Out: {"value": 4, "unit": "A"}
